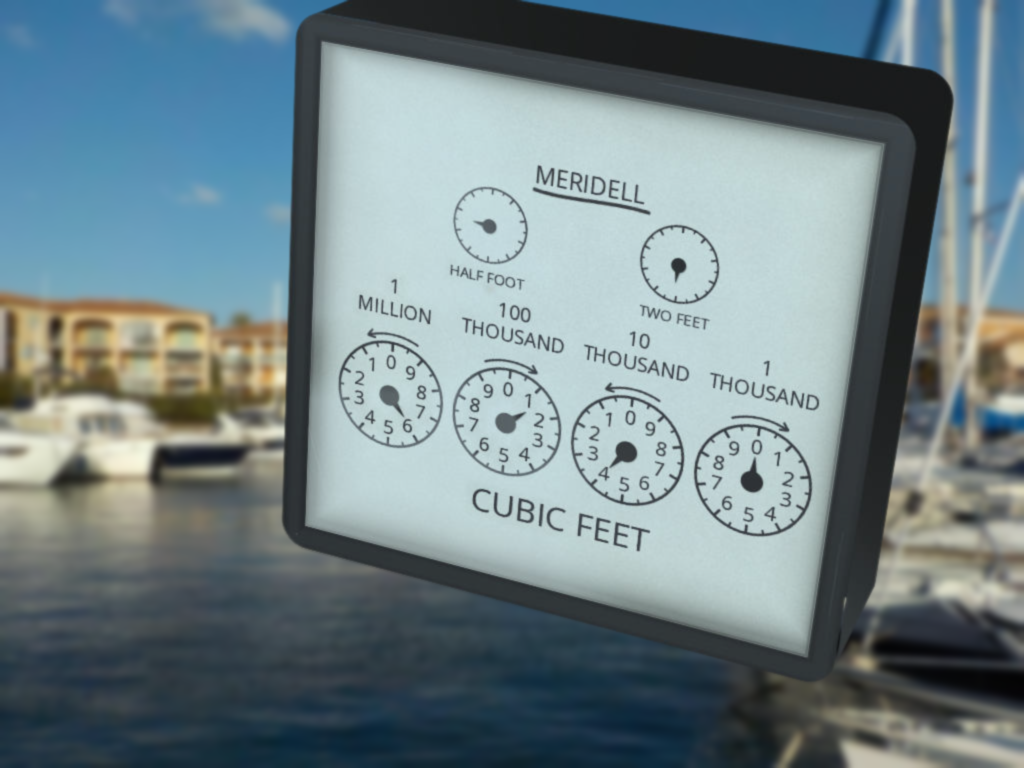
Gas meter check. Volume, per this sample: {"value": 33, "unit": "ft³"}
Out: {"value": 614000, "unit": "ft³"}
